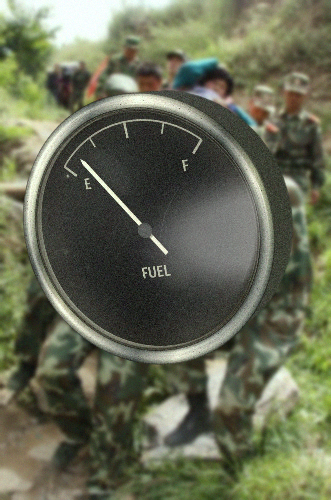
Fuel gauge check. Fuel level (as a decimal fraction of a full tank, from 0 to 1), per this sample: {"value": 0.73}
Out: {"value": 0.125}
